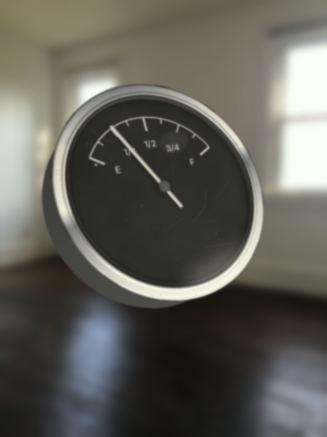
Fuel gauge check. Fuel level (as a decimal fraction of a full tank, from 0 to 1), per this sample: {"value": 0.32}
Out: {"value": 0.25}
